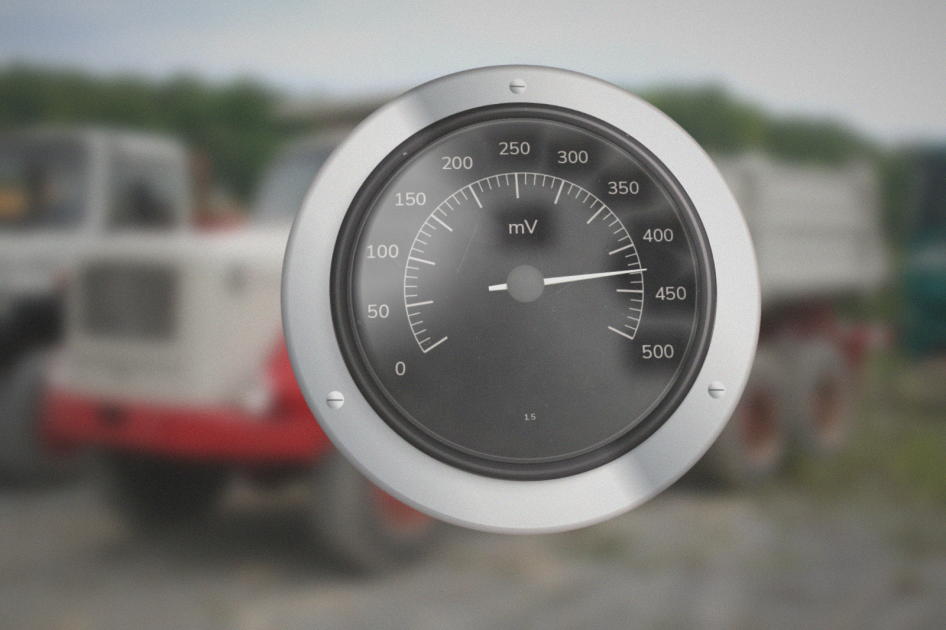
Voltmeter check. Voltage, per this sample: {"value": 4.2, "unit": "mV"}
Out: {"value": 430, "unit": "mV"}
